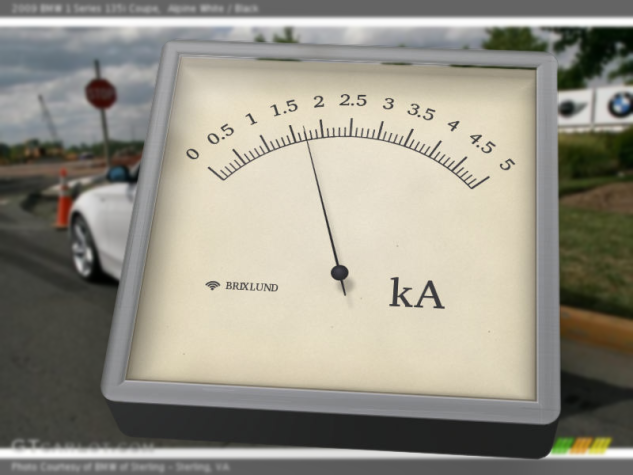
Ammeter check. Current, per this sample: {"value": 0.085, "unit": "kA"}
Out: {"value": 1.7, "unit": "kA"}
